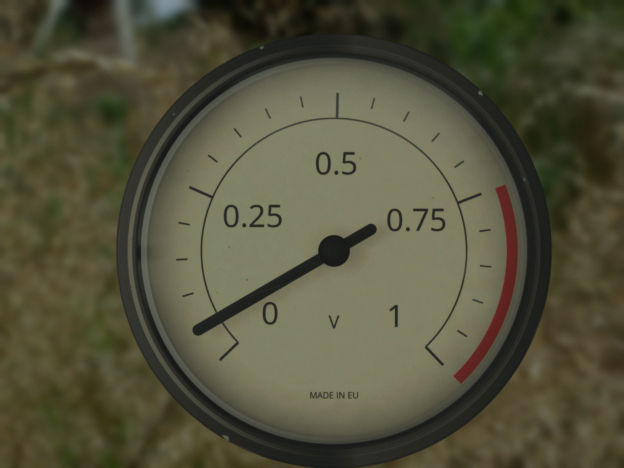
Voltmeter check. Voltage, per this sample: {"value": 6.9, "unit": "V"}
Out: {"value": 0.05, "unit": "V"}
